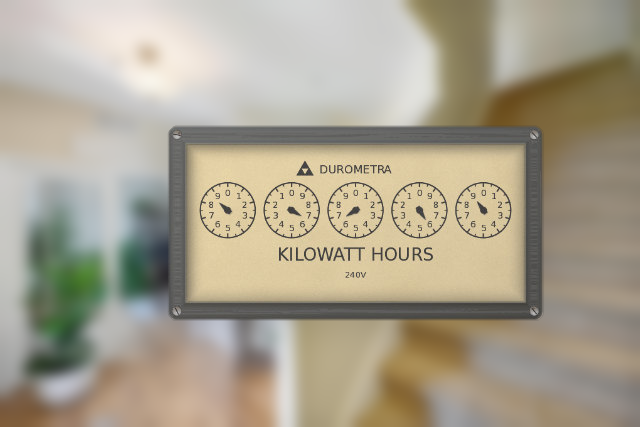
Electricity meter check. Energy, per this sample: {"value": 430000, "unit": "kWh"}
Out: {"value": 86659, "unit": "kWh"}
